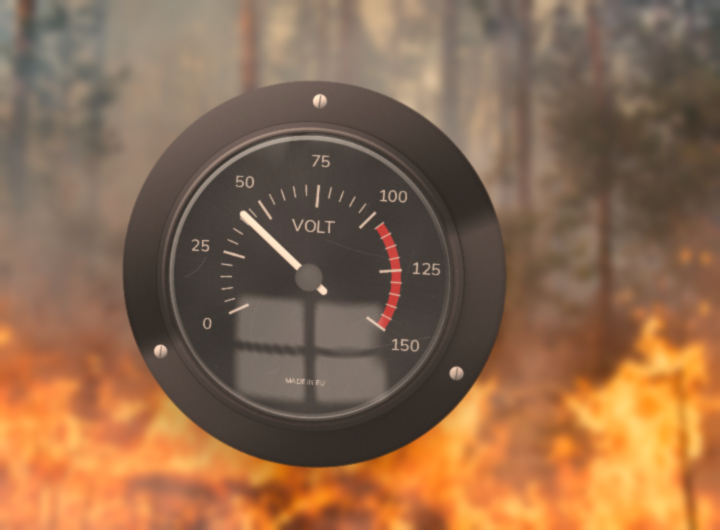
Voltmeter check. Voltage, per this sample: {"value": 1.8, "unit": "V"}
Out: {"value": 42.5, "unit": "V"}
